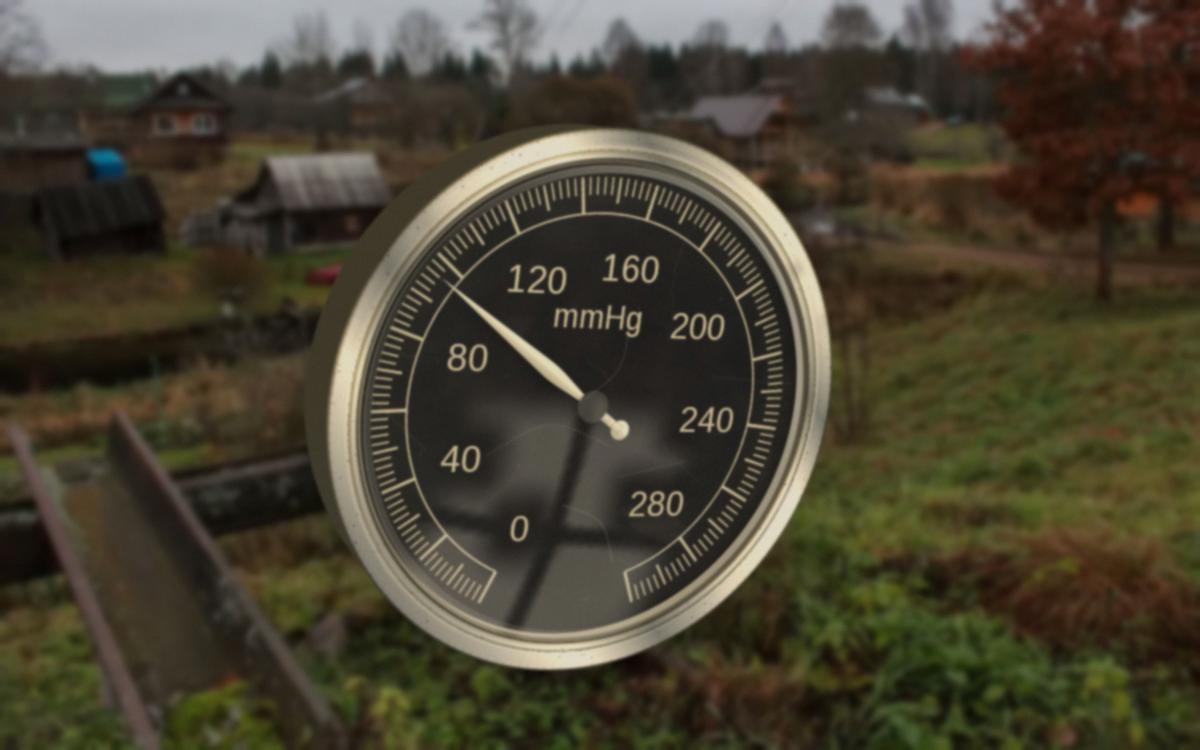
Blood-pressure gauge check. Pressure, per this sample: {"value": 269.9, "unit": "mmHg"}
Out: {"value": 96, "unit": "mmHg"}
